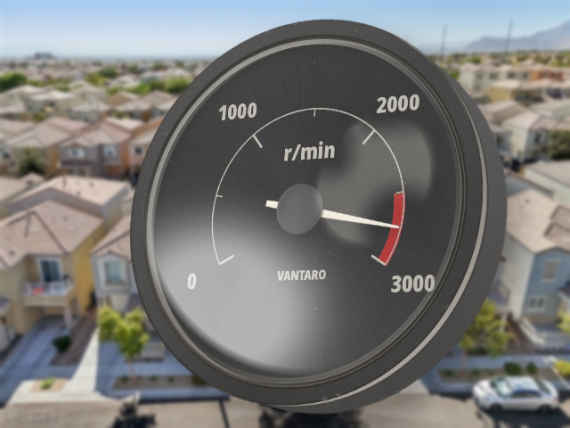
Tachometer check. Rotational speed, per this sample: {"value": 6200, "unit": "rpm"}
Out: {"value": 2750, "unit": "rpm"}
